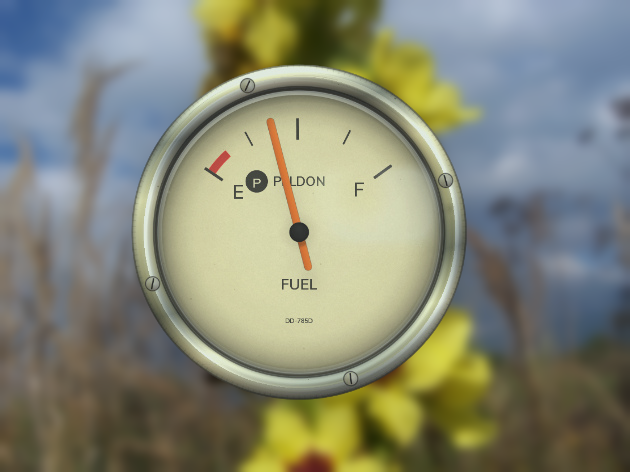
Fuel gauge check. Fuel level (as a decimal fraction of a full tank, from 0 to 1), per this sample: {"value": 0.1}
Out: {"value": 0.375}
